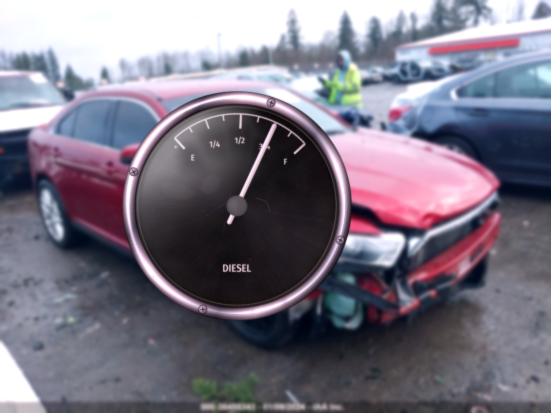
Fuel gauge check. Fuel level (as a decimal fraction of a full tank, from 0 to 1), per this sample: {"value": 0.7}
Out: {"value": 0.75}
